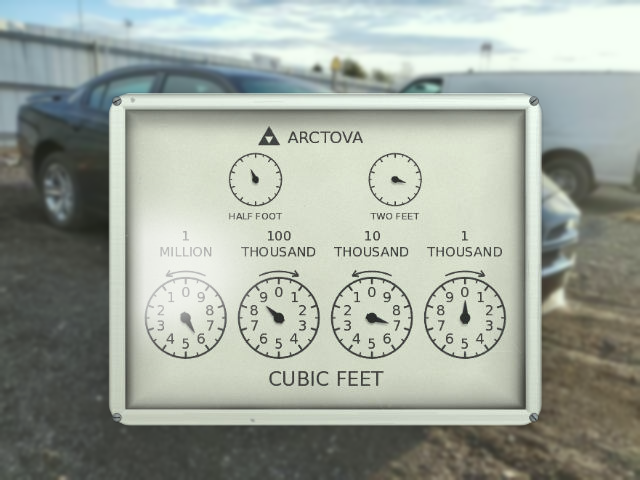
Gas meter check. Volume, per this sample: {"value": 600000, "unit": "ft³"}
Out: {"value": 587000, "unit": "ft³"}
